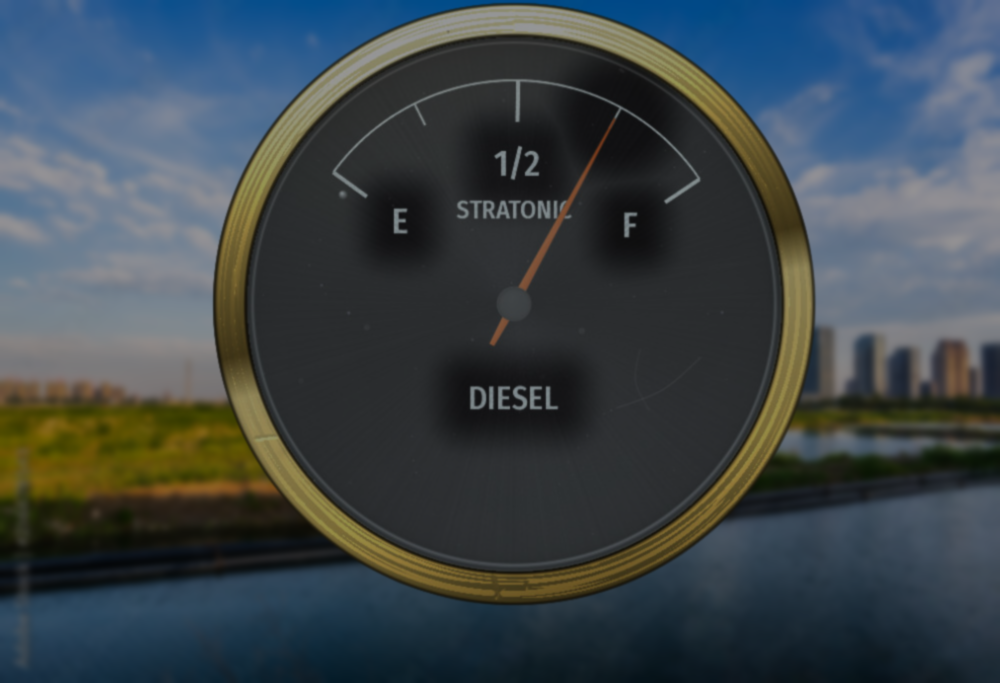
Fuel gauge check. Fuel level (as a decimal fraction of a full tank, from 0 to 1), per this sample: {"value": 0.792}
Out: {"value": 0.75}
